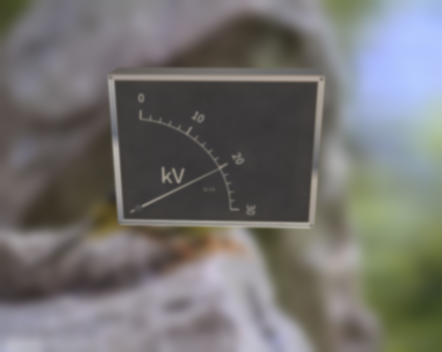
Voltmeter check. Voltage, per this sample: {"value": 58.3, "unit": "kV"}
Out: {"value": 20, "unit": "kV"}
